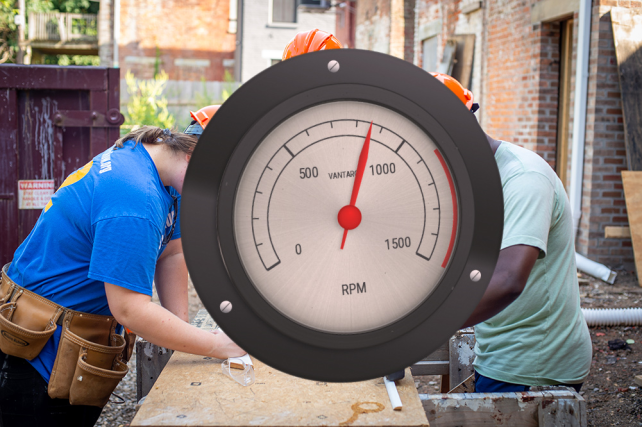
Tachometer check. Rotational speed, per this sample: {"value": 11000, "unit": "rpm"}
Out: {"value": 850, "unit": "rpm"}
